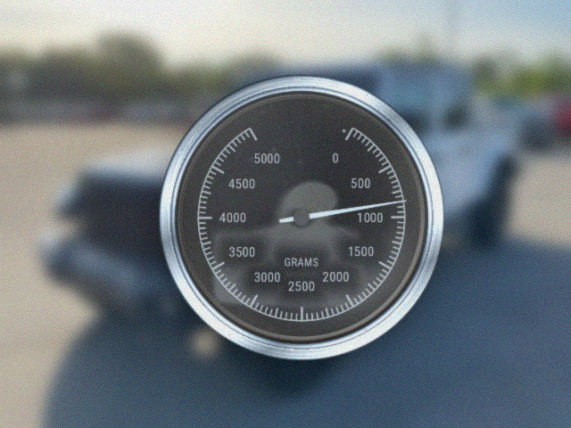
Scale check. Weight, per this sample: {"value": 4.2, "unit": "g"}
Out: {"value": 850, "unit": "g"}
